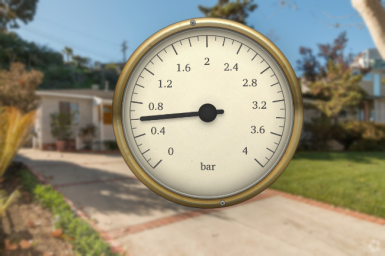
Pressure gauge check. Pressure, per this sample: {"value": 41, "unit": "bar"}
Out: {"value": 0.6, "unit": "bar"}
